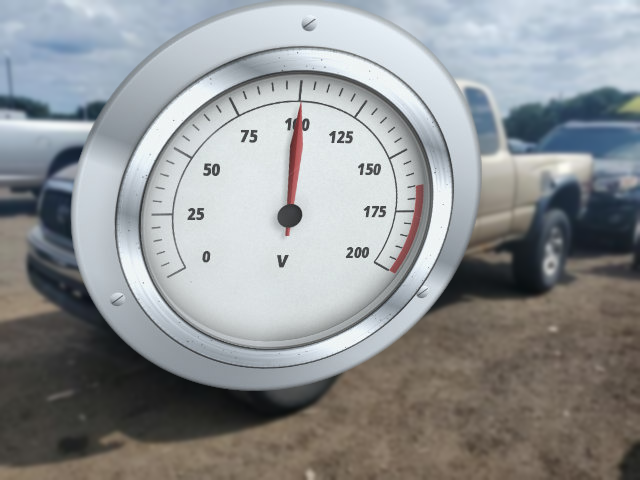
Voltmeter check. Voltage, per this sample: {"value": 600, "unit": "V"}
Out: {"value": 100, "unit": "V"}
